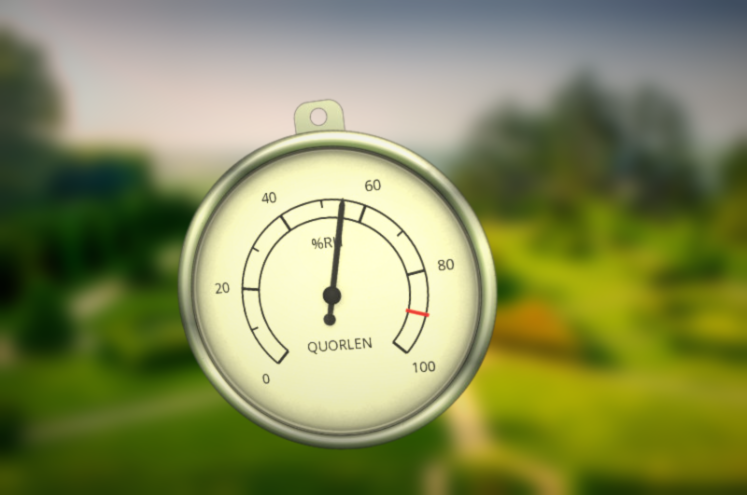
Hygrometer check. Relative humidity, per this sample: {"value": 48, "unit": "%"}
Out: {"value": 55, "unit": "%"}
